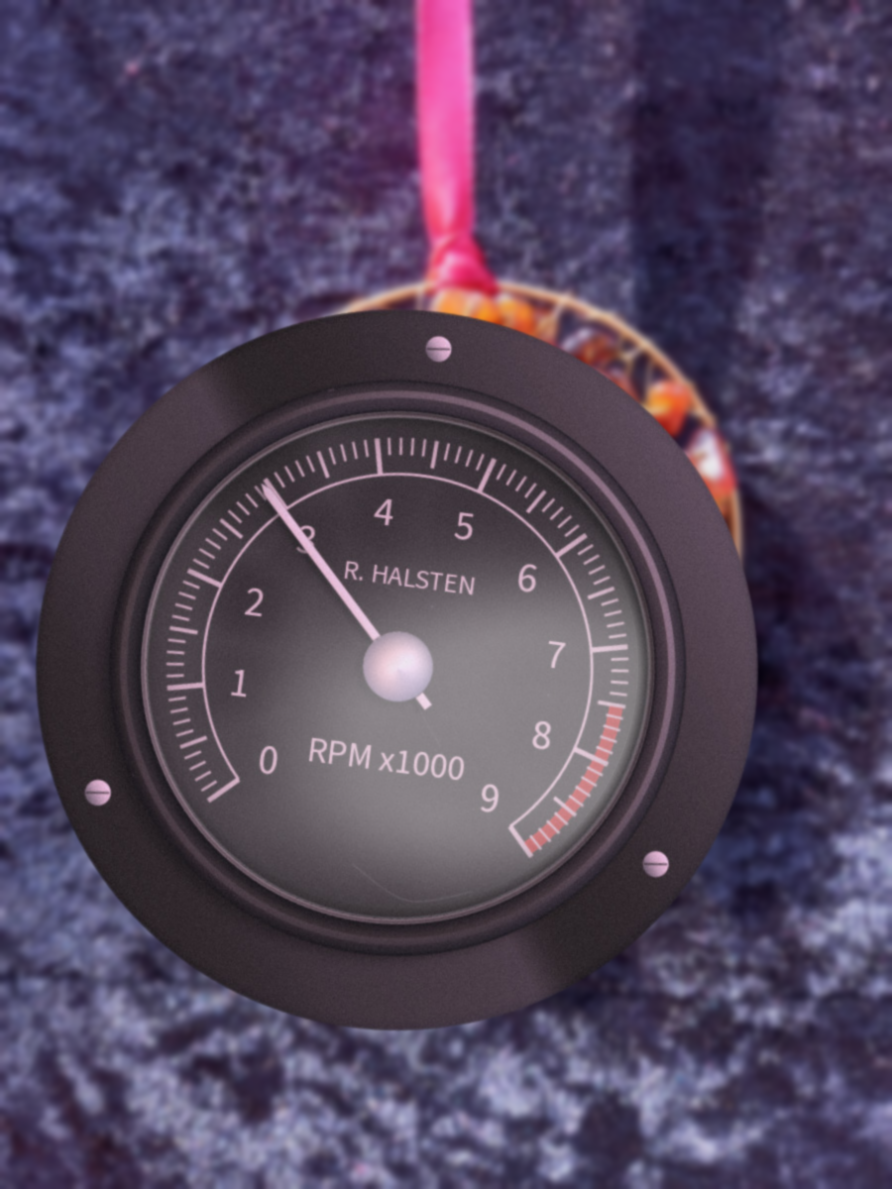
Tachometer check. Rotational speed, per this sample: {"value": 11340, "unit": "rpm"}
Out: {"value": 2950, "unit": "rpm"}
